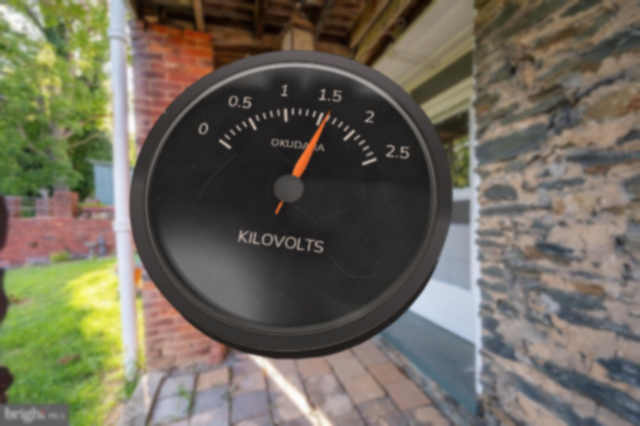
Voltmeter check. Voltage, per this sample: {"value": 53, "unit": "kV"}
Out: {"value": 1.6, "unit": "kV"}
